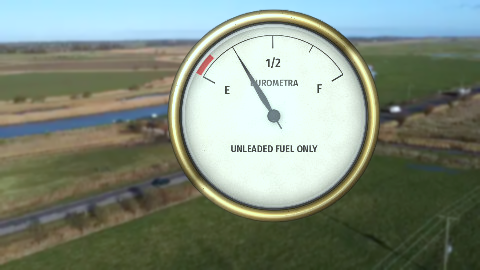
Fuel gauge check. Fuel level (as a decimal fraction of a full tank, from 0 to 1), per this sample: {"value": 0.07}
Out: {"value": 0.25}
